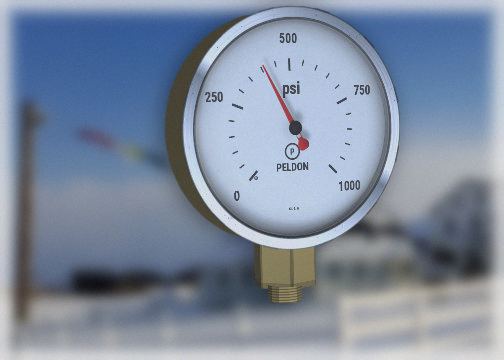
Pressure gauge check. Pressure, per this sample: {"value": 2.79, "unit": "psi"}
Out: {"value": 400, "unit": "psi"}
